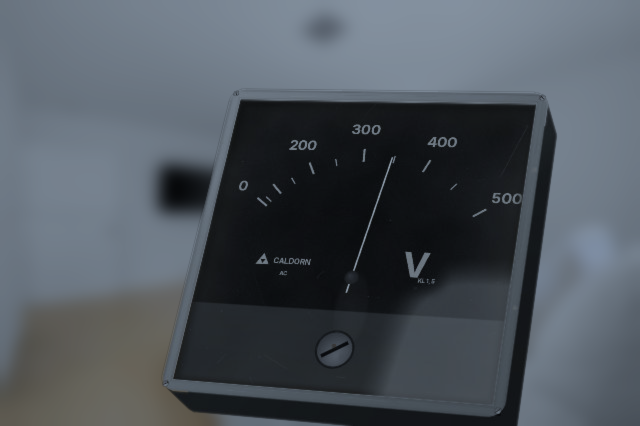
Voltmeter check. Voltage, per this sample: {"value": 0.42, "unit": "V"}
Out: {"value": 350, "unit": "V"}
